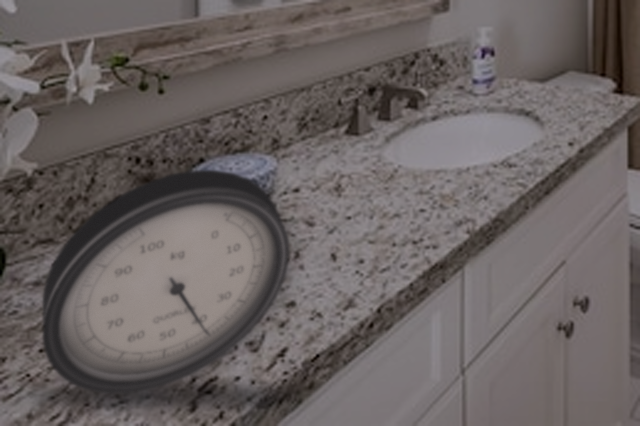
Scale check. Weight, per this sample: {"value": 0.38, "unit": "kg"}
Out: {"value": 40, "unit": "kg"}
